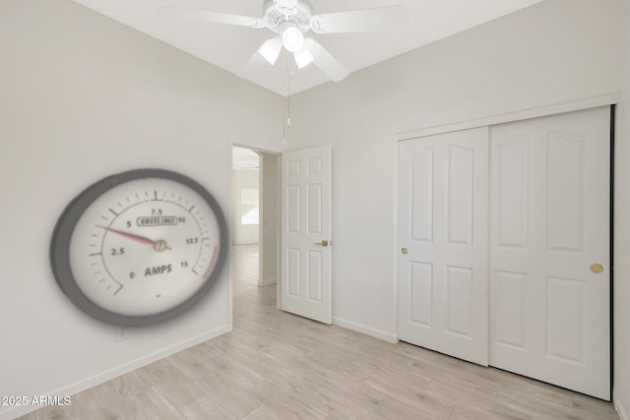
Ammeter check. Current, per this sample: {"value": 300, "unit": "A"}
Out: {"value": 4, "unit": "A"}
